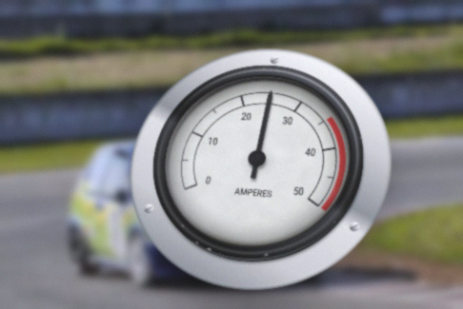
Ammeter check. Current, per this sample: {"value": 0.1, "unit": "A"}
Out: {"value": 25, "unit": "A"}
